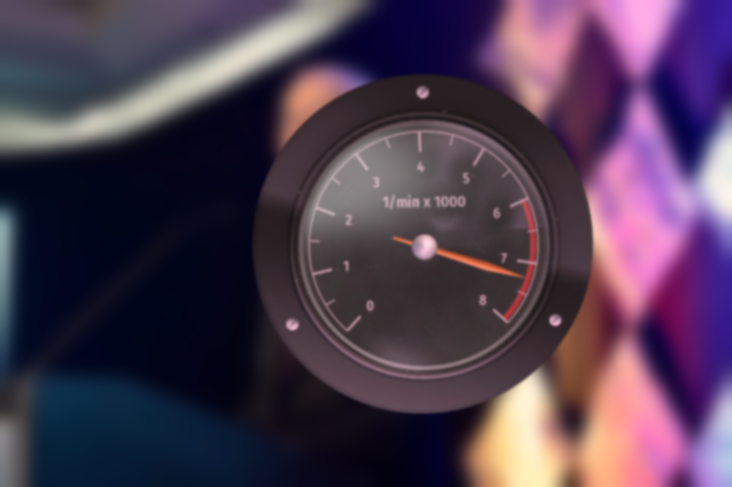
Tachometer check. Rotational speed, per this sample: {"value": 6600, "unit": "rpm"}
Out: {"value": 7250, "unit": "rpm"}
